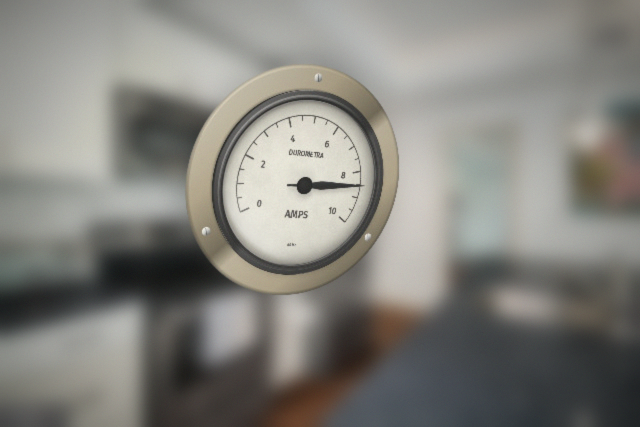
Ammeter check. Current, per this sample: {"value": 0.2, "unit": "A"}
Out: {"value": 8.5, "unit": "A"}
